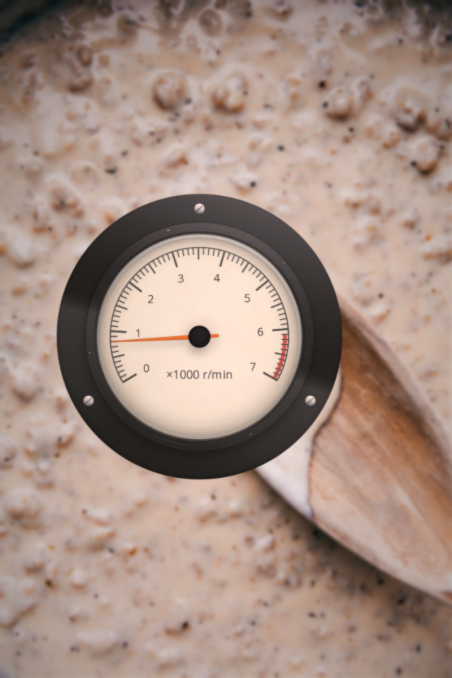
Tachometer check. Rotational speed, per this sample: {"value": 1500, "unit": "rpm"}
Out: {"value": 800, "unit": "rpm"}
